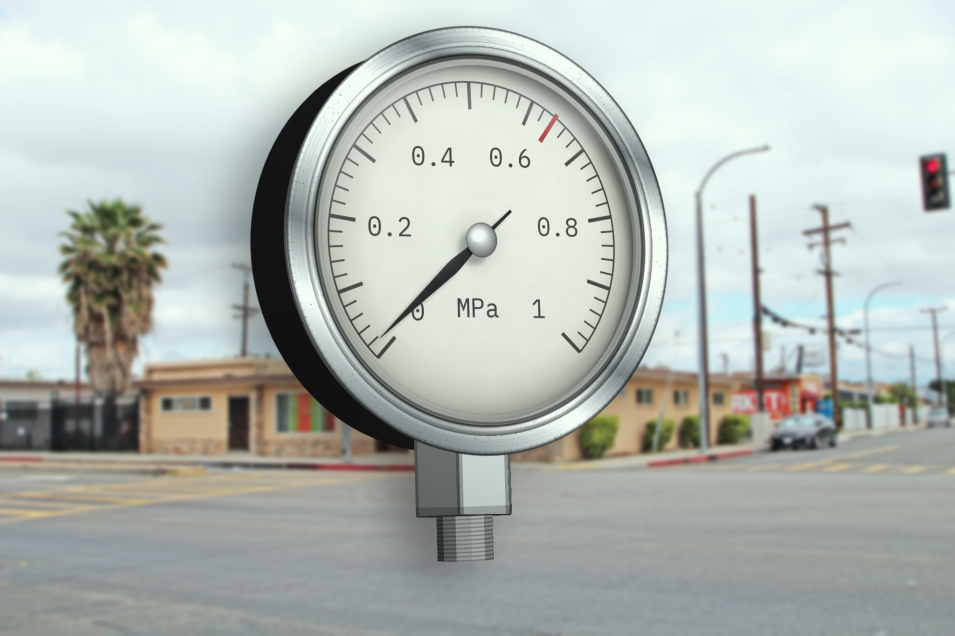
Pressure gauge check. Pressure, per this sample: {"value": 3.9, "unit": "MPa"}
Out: {"value": 0.02, "unit": "MPa"}
